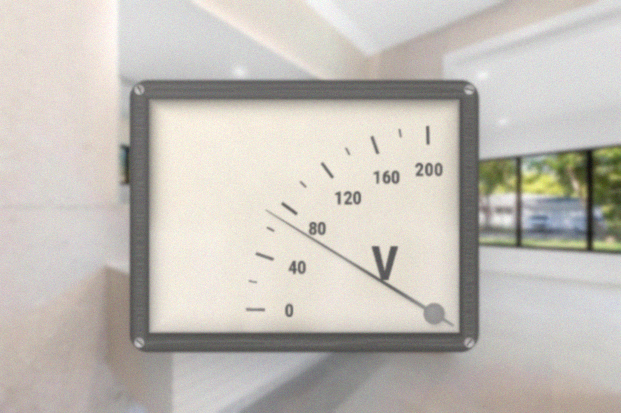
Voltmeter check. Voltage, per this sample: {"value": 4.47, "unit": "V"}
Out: {"value": 70, "unit": "V"}
